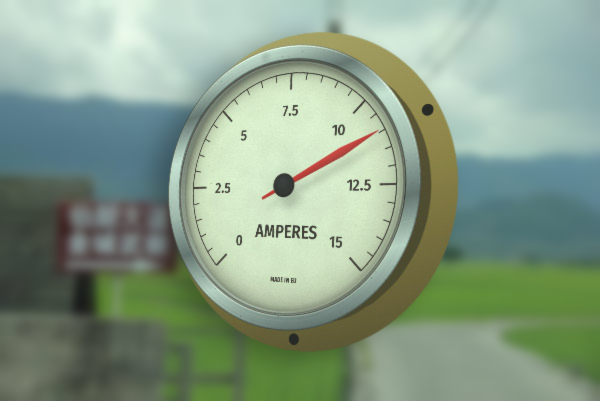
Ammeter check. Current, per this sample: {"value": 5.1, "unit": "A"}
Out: {"value": 11, "unit": "A"}
